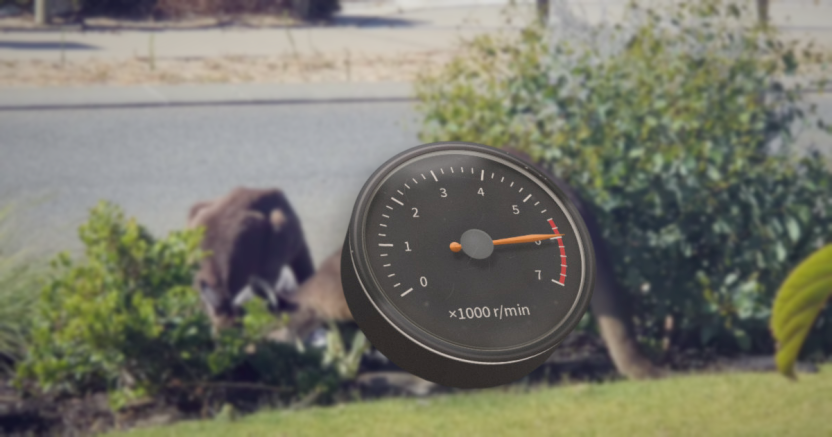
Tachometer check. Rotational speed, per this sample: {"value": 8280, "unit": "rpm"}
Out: {"value": 6000, "unit": "rpm"}
